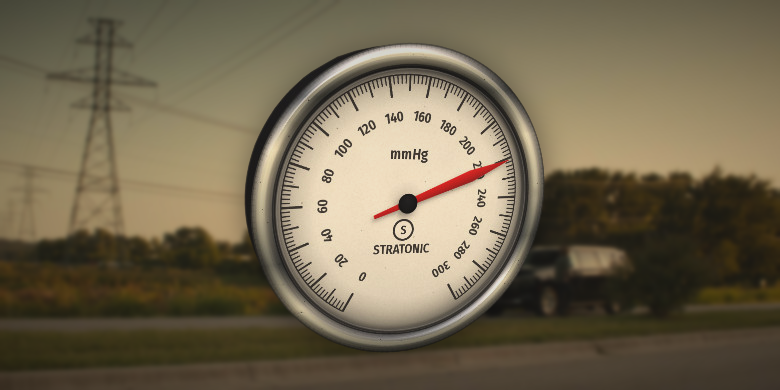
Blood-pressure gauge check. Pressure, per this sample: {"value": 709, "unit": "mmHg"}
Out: {"value": 220, "unit": "mmHg"}
